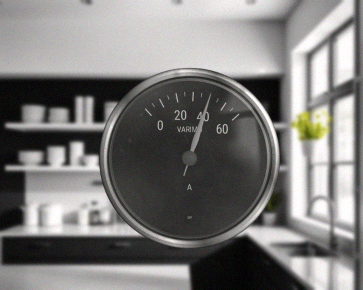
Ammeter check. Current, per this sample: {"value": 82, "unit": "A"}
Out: {"value": 40, "unit": "A"}
